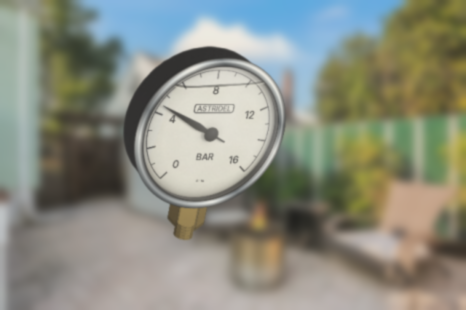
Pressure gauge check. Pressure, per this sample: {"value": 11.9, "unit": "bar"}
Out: {"value": 4.5, "unit": "bar"}
